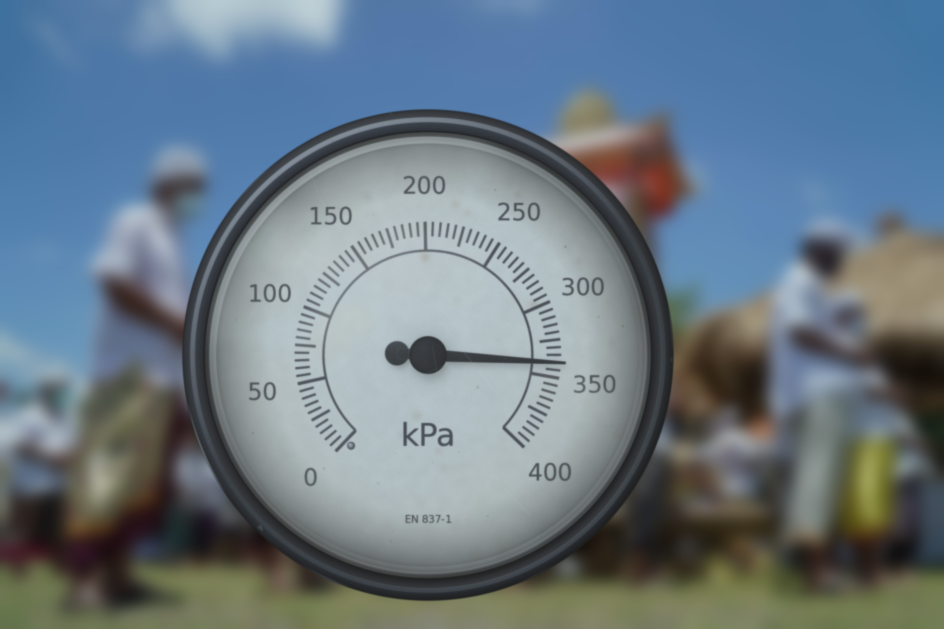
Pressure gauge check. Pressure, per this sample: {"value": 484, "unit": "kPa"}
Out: {"value": 340, "unit": "kPa"}
